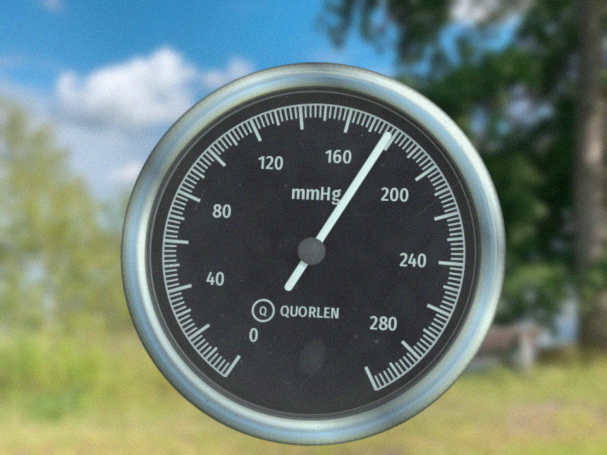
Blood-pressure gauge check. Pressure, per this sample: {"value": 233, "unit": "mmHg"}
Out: {"value": 178, "unit": "mmHg"}
